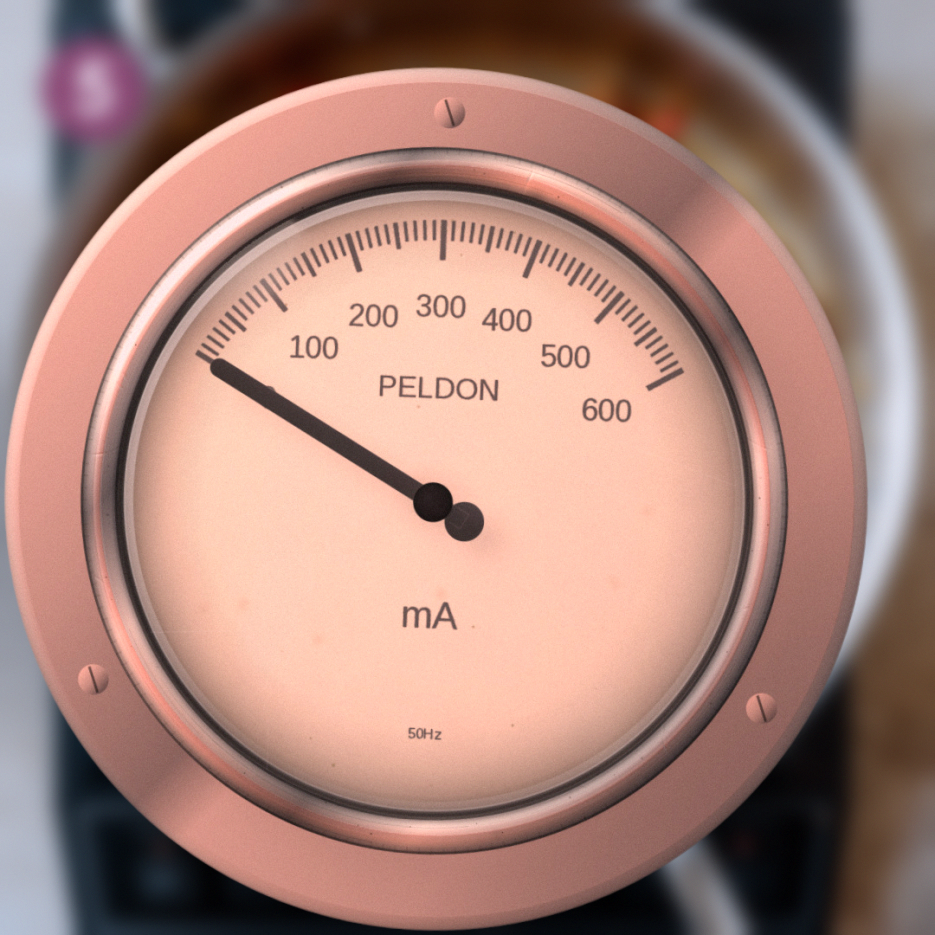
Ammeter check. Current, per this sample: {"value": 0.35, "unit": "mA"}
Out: {"value": 0, "unit": "mA"}
